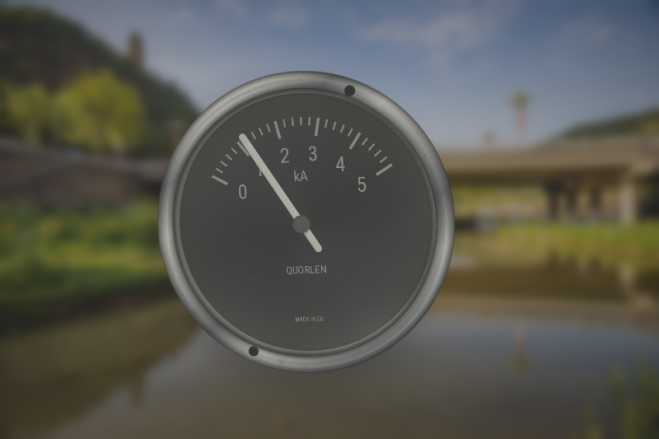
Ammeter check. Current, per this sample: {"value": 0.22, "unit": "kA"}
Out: {"value": 1.2, "unit": "kA"}
